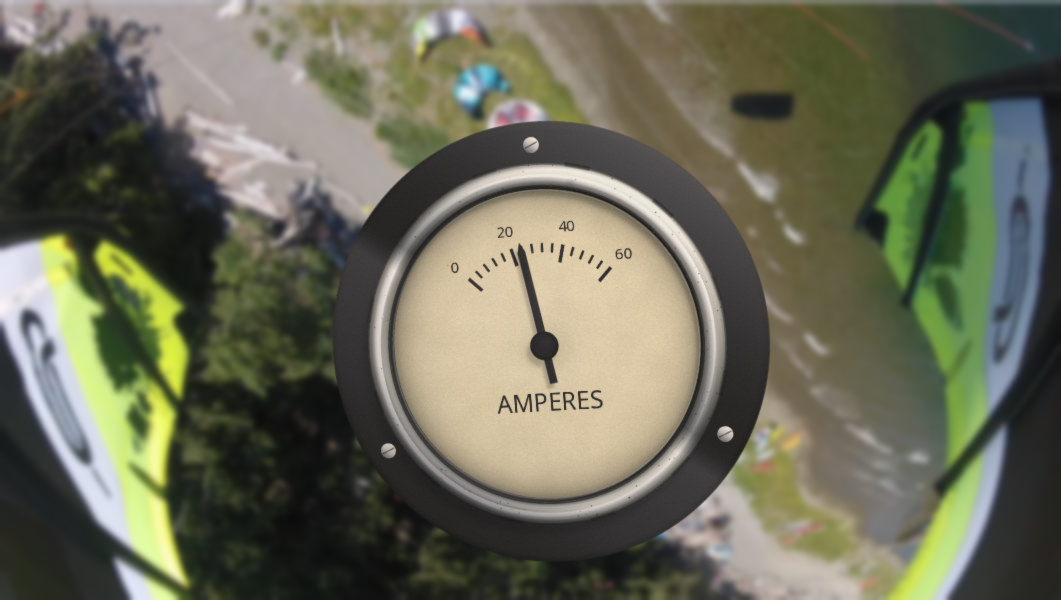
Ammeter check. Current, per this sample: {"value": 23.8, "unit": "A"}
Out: {"value": 24, "unit": "A"}
